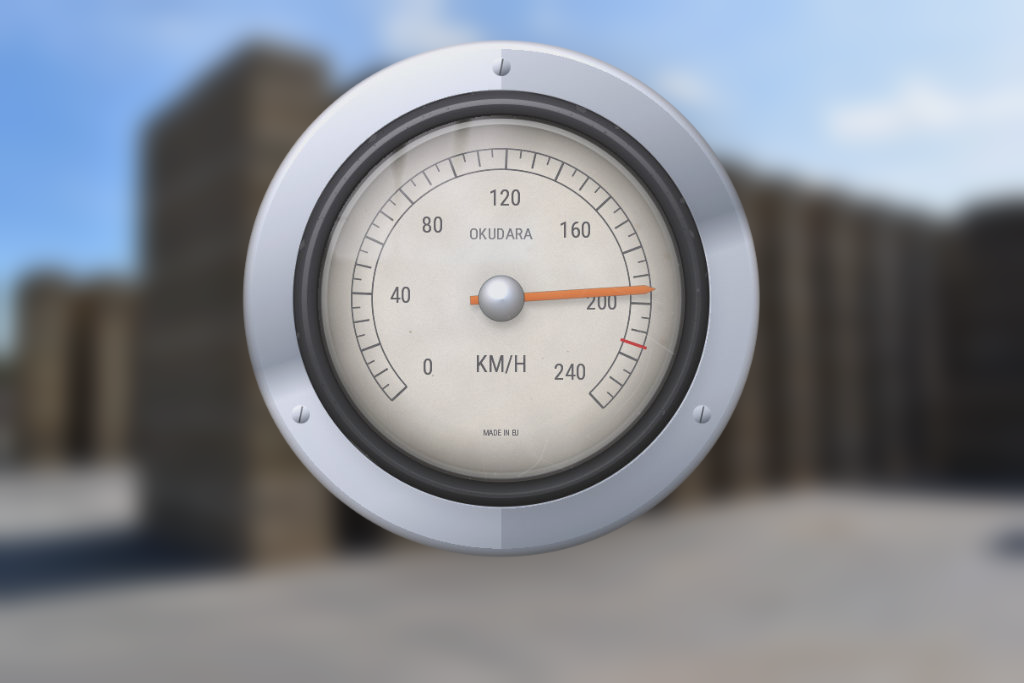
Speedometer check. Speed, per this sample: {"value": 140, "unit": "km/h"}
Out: {"value": 195, "unit": "km/h"}
